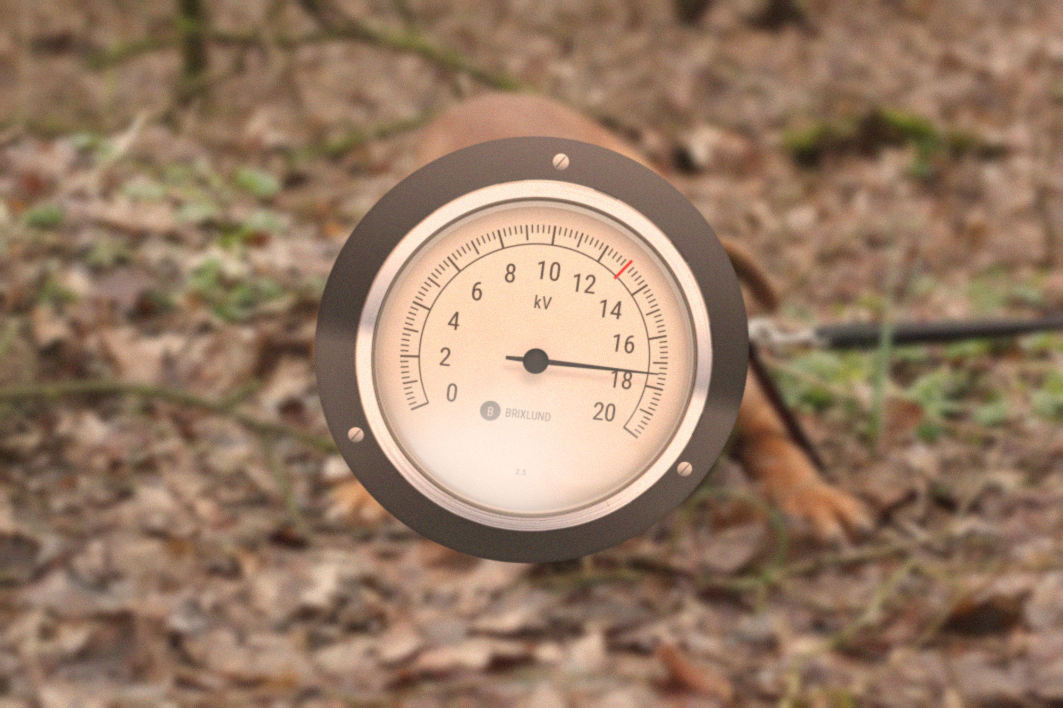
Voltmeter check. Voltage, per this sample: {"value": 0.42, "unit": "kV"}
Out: {"value": 17.4, "unit": "kV"}
